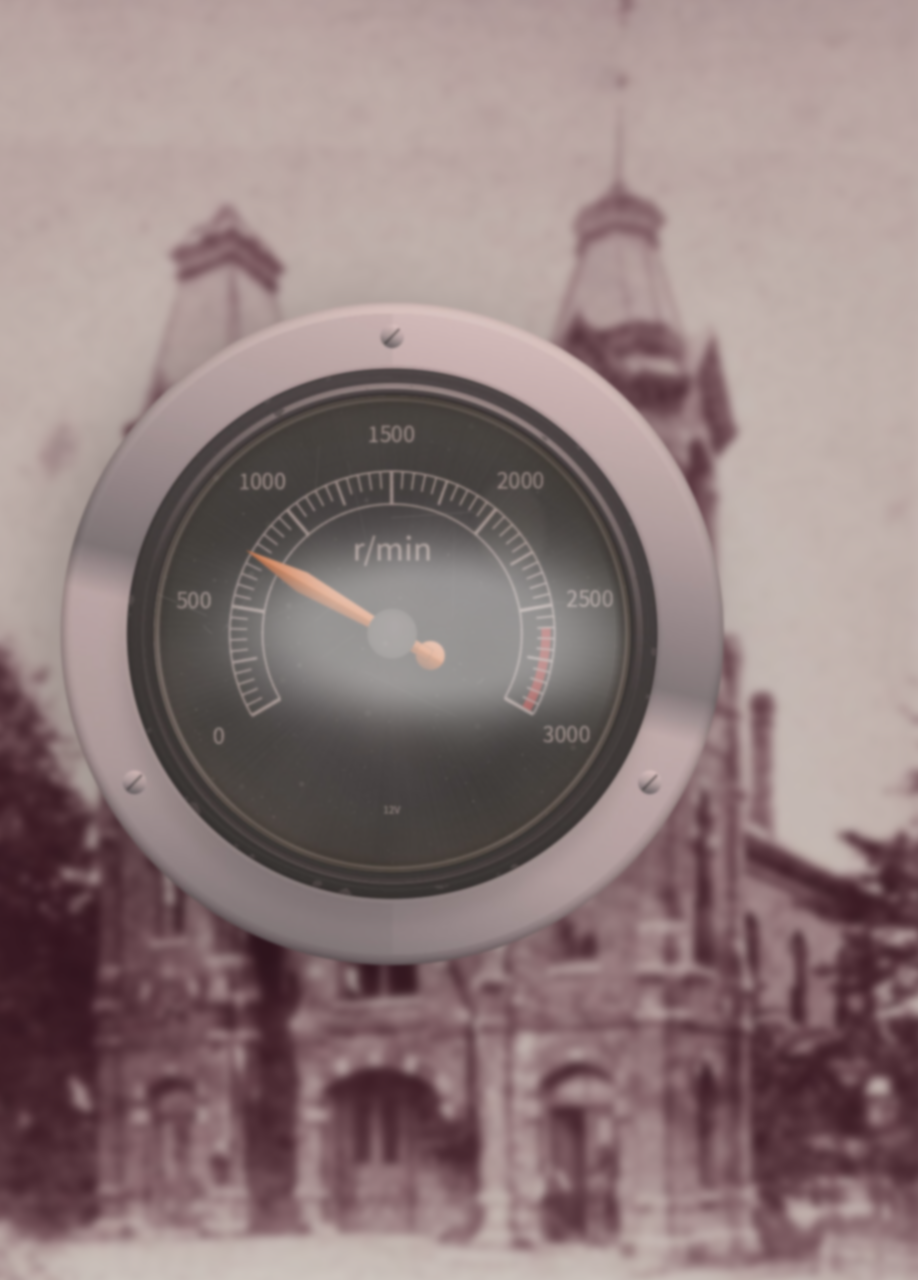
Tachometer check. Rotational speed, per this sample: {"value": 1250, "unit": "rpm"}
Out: {"value": 750, "unit": "rpm"}
